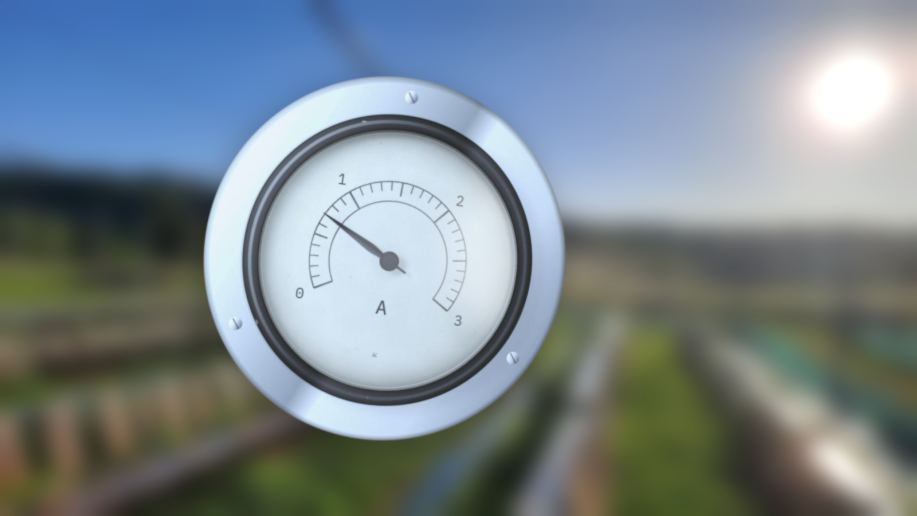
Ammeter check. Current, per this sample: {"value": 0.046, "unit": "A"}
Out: {"value": 0.7, "unit": "A"}
